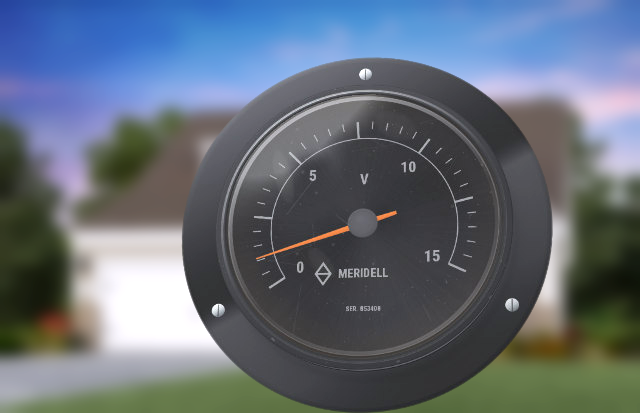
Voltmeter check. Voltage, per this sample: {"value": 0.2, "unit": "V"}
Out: {"value": 1, "unit": "V"}
